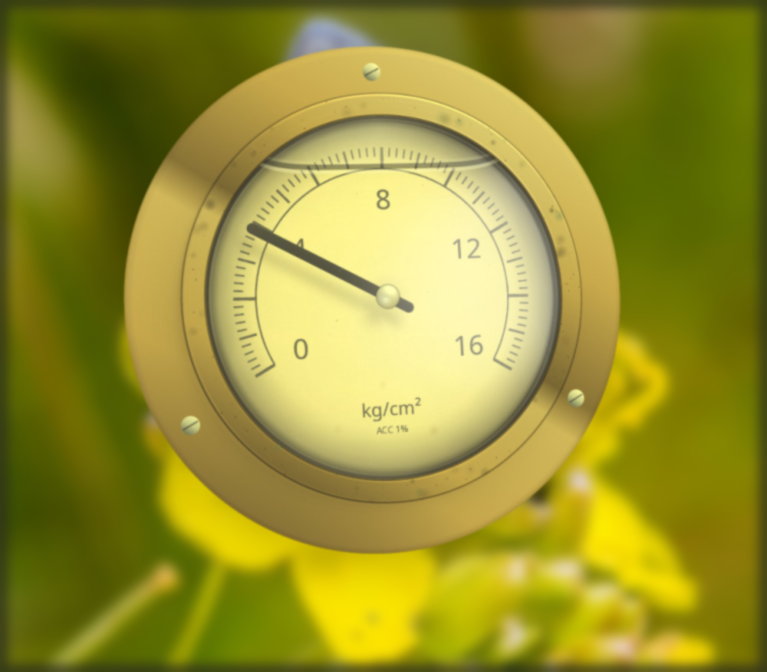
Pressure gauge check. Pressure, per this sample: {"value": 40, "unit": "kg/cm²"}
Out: {"value": 3.8, "unit": "kg/cm²"}
